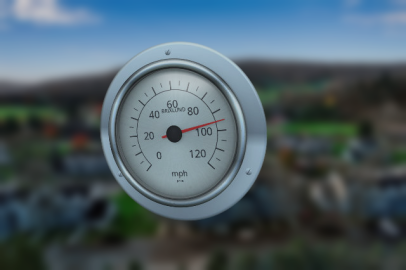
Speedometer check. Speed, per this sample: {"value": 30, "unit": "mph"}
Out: {"value": 95, "unit": "mph"}
